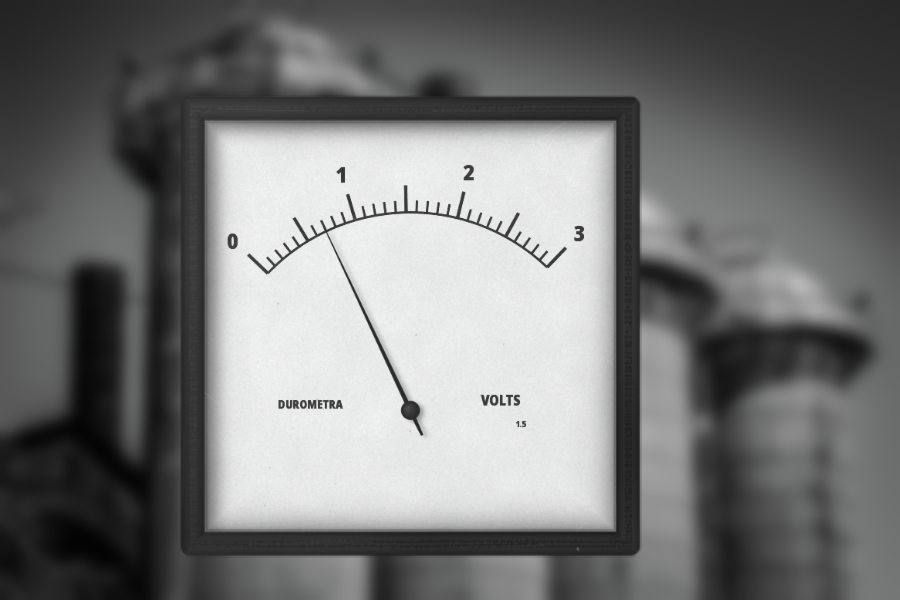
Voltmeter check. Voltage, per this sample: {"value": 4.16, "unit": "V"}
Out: {"value": 0.7, "unit": "V"}
